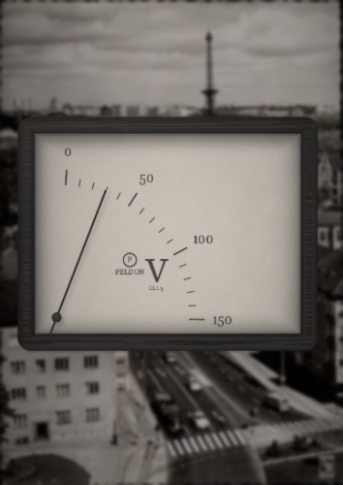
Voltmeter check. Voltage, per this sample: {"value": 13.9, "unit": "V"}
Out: {"value": 30, "unit": "V"}
